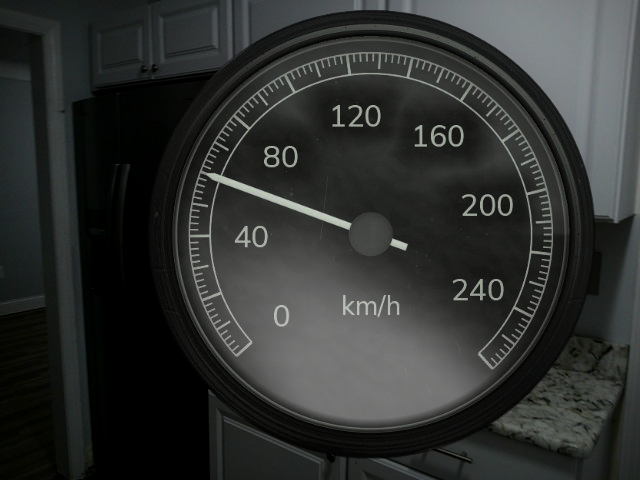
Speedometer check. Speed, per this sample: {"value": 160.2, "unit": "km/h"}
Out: {"value": 60, "unit": "km/h"}
